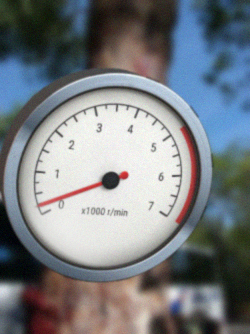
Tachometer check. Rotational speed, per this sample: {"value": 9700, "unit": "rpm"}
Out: {"value": 250, "unit": "rpm"}
